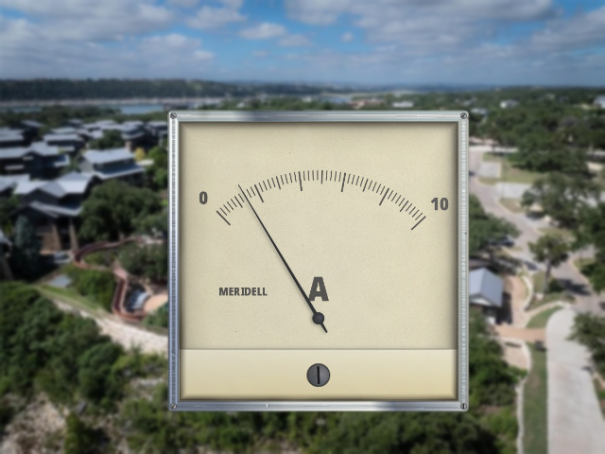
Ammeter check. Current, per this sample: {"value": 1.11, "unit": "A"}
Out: {"value": 1.4, "unit": "A"}
